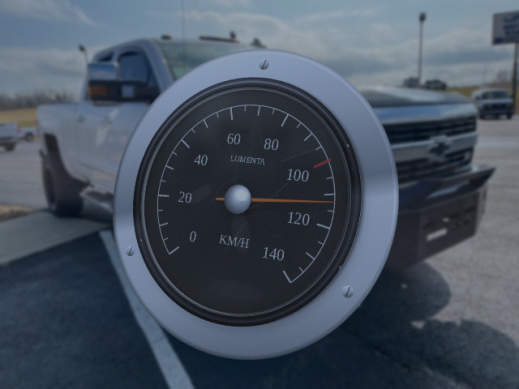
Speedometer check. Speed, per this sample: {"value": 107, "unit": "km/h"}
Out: {"value": 112.5, "unit": "km/h"}
